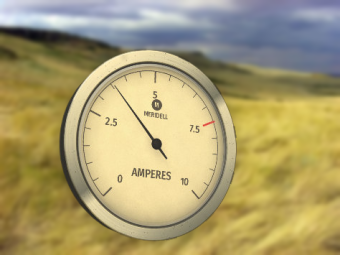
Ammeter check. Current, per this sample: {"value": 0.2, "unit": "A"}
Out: {"value": 3.5, "unit": "A"}
